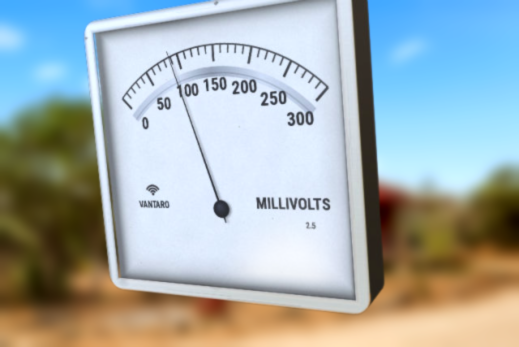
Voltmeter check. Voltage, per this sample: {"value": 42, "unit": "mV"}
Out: {"value": 90, "unit": "mV"}
